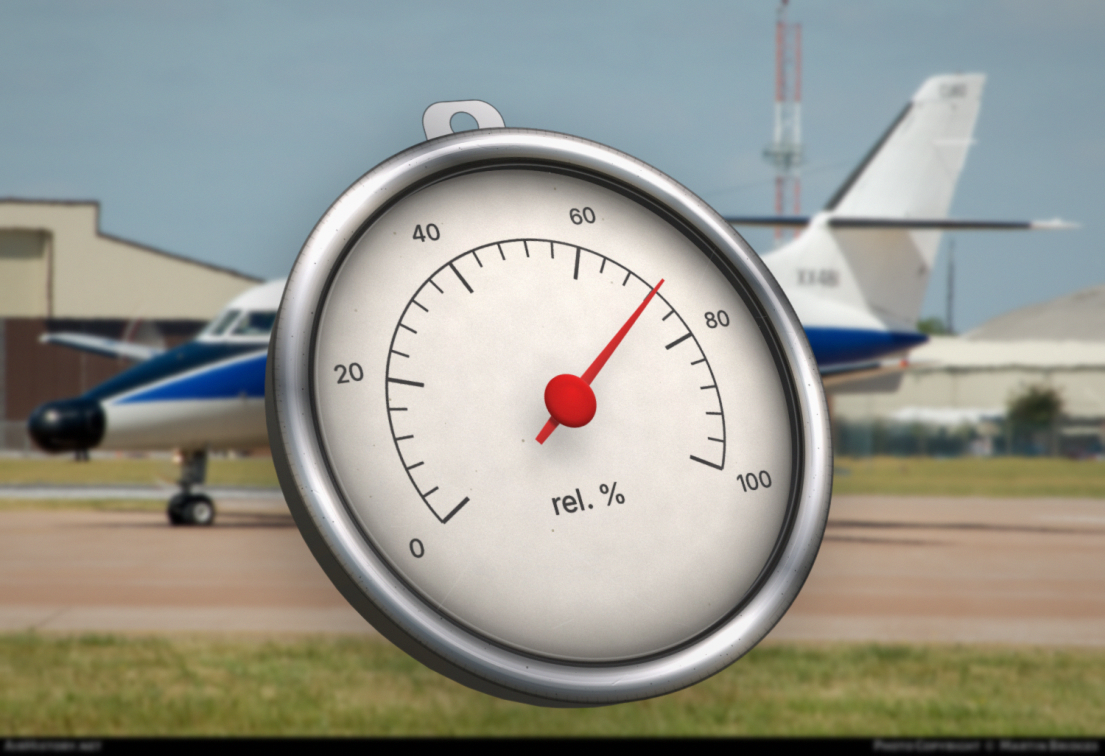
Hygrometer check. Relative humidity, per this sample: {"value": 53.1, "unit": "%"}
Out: {"value": 72, "unit": "%"}
